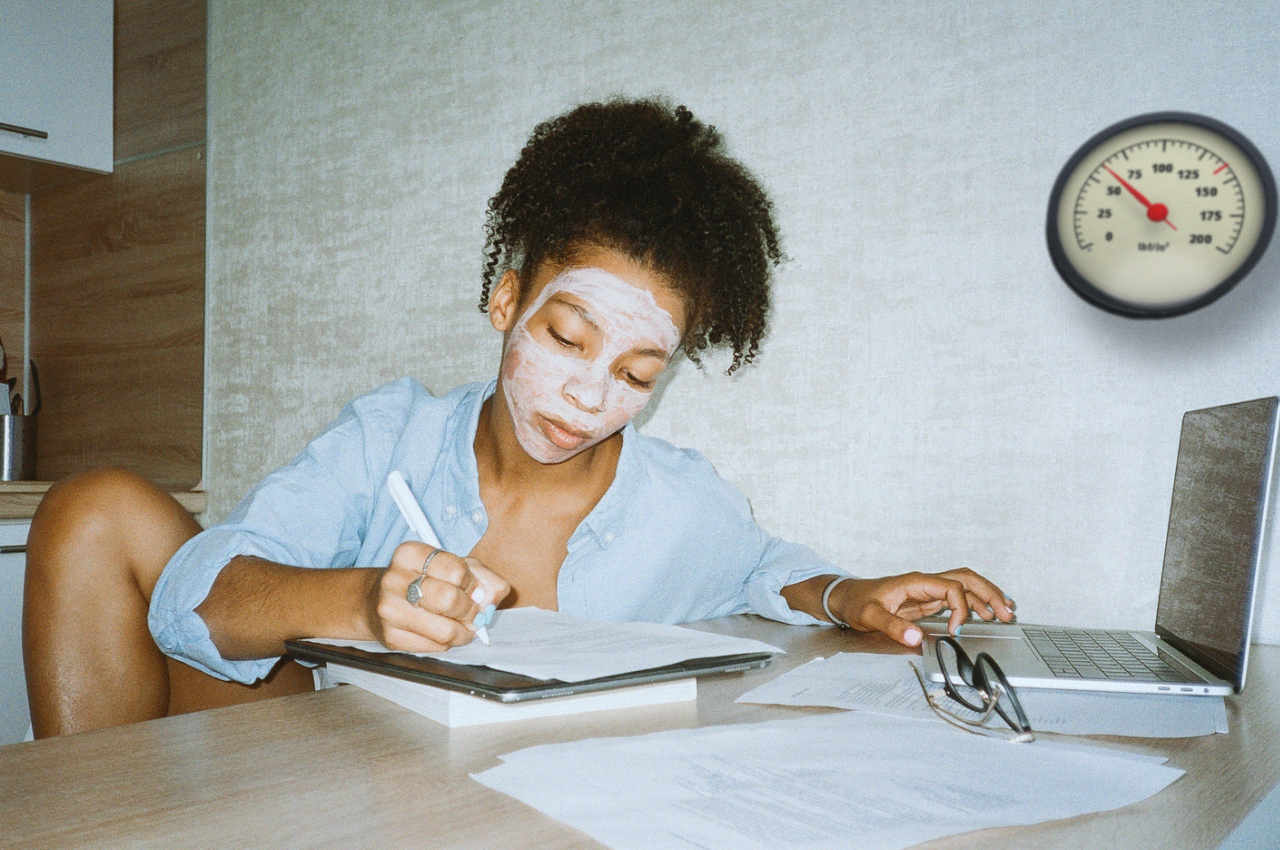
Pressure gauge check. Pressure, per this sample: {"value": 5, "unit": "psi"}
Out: {"value": 60, "unit": "psi"}
